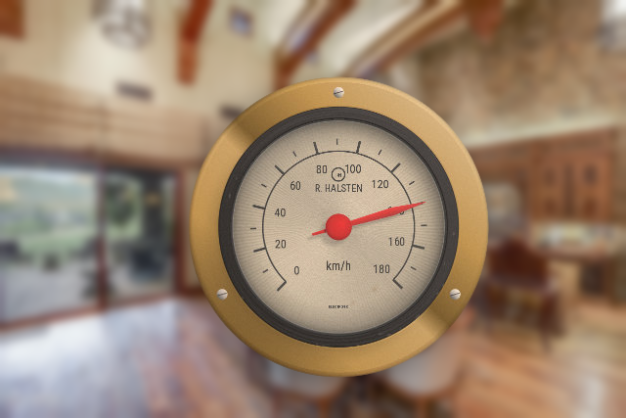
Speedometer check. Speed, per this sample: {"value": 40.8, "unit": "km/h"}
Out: {"value": 140, "unit": "km/h"}
